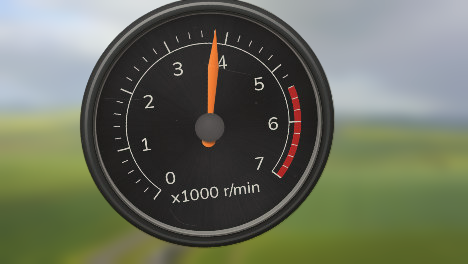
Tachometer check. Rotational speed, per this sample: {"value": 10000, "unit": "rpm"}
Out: {"value": 3800, "unit": "rpm"}
